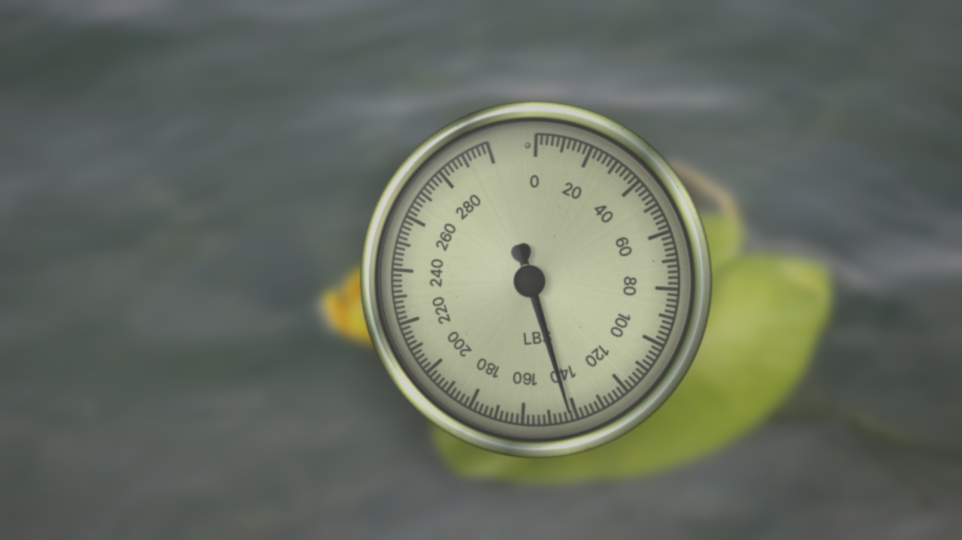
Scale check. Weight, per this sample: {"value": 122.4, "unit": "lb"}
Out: {"value": 142, "unit": "lb"}
